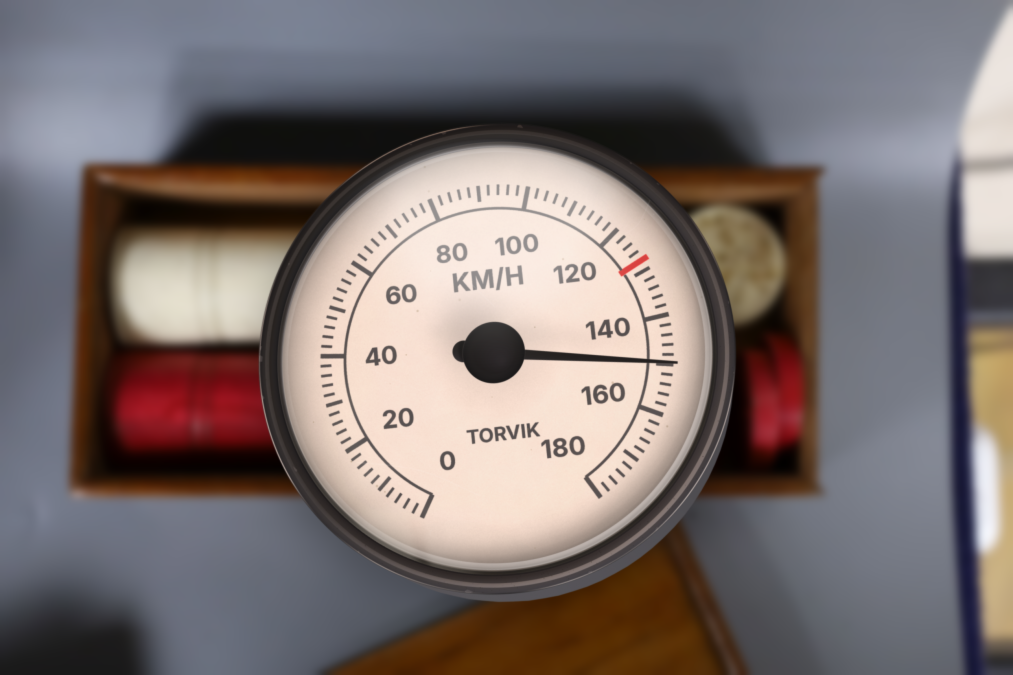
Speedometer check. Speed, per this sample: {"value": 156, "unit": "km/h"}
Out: {"value": 150, "unit": "km/h"}
